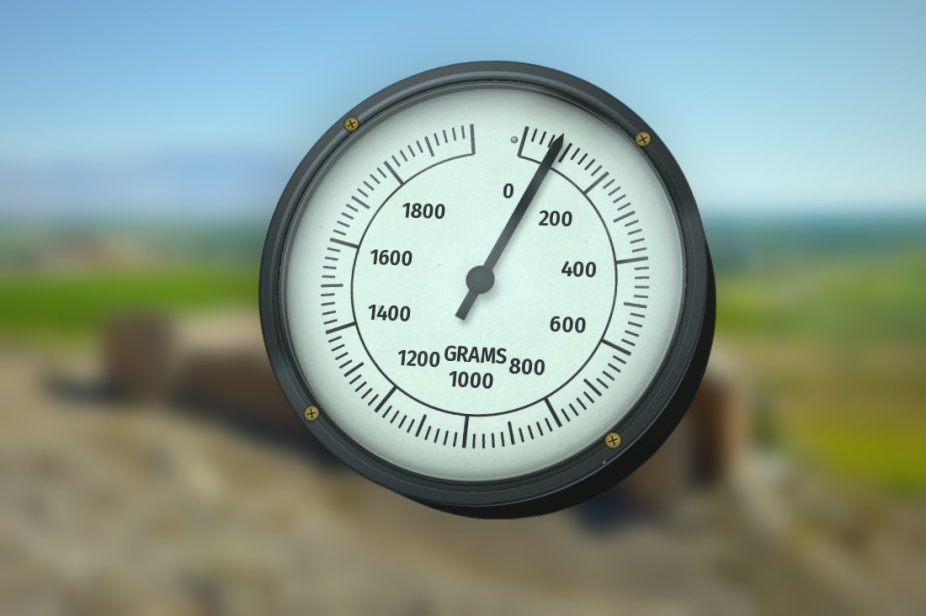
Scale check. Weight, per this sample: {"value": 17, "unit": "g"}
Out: {"value": 80, "unit": "g"}
